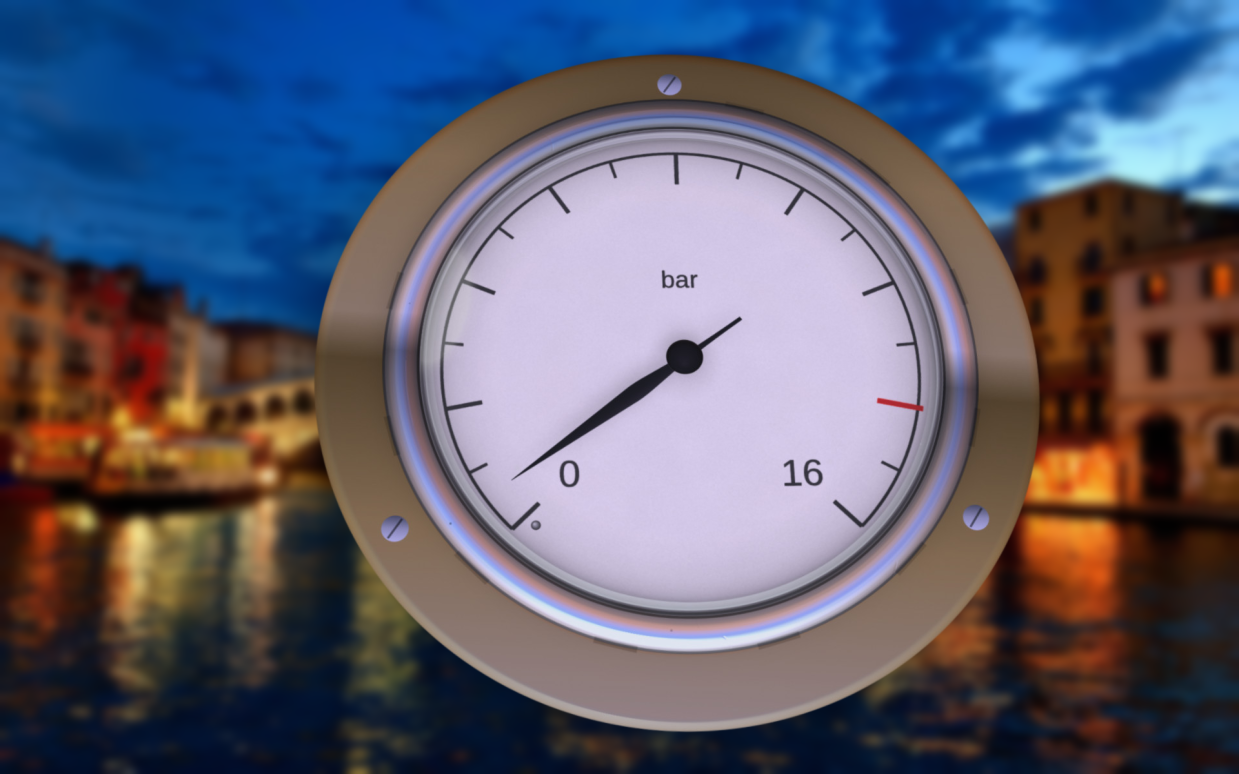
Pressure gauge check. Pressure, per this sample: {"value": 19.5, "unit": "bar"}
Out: {"value": 0.5, "unit": "bar"}
